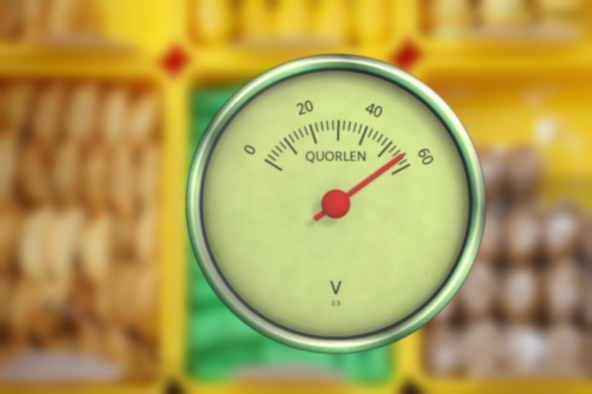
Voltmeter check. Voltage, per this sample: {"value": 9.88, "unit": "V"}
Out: {"value": 56, "unit": "V"}
